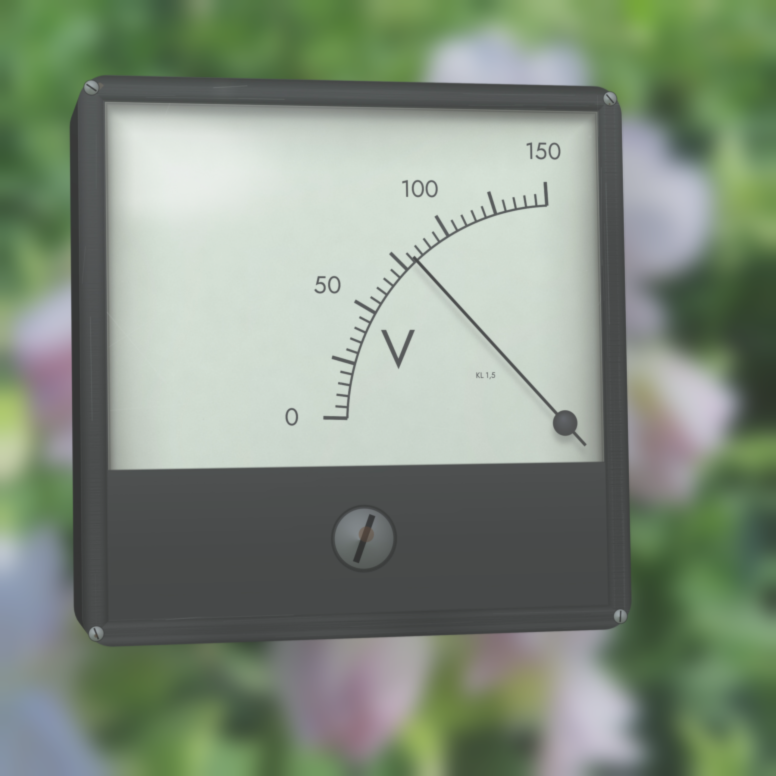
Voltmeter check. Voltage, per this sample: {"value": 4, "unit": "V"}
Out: {"value": 80, "unit": "V"}
